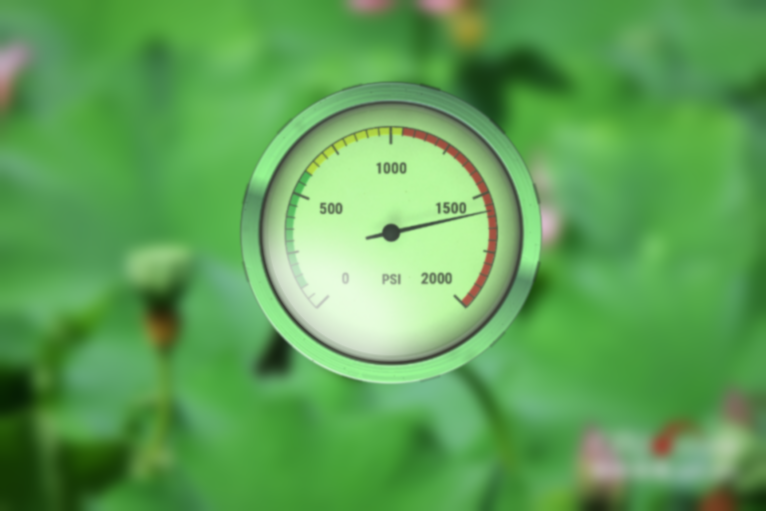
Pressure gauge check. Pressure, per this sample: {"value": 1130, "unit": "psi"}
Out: {"value": 1575, "unit": "psi"}
